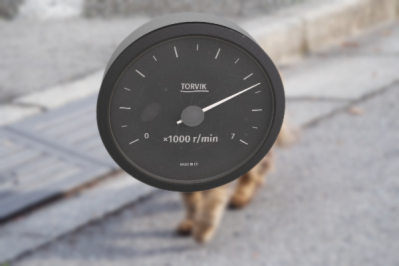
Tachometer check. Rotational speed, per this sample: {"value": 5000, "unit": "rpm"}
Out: {"value": 5250, "unit": "rpm"}
